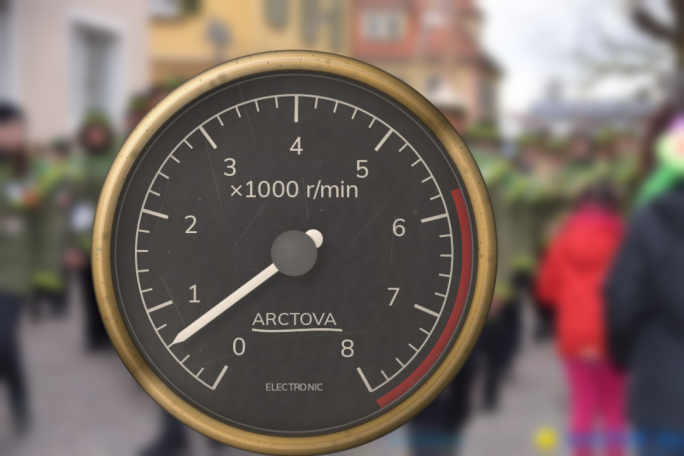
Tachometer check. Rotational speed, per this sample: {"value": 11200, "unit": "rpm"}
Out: {"value": 600, "unit": "rpm"}
